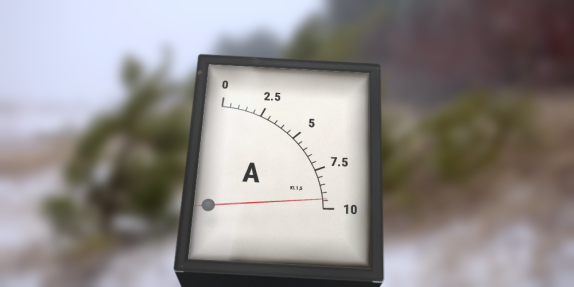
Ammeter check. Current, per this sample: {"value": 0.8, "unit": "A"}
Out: {"value": 9.5, "unit": "A"}
